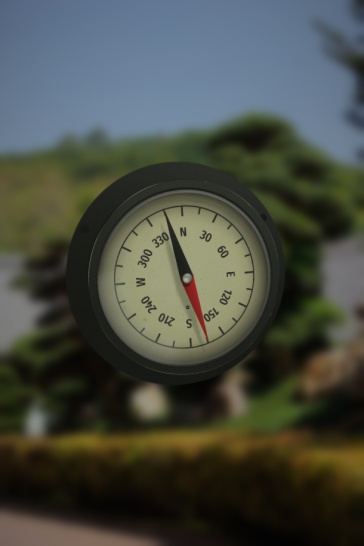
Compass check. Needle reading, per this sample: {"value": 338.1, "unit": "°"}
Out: {"value": 165, "unit": "°"}
